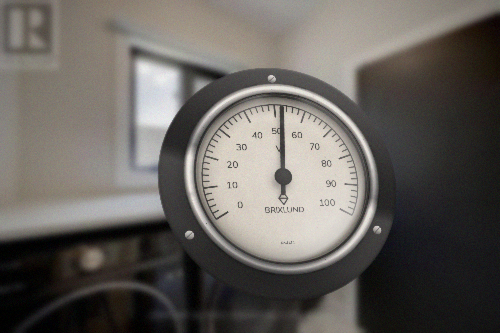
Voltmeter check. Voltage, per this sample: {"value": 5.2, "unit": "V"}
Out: {"value": 52, "unit": "V"}
